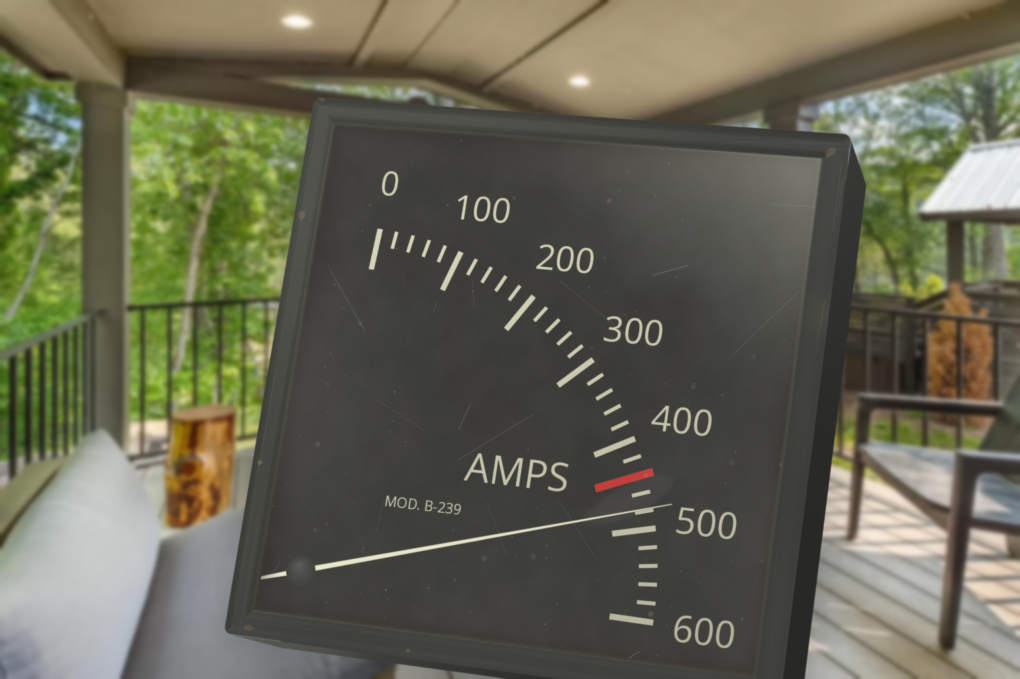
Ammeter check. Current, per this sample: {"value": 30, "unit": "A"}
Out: {"value": 480, "unit": "A"}
